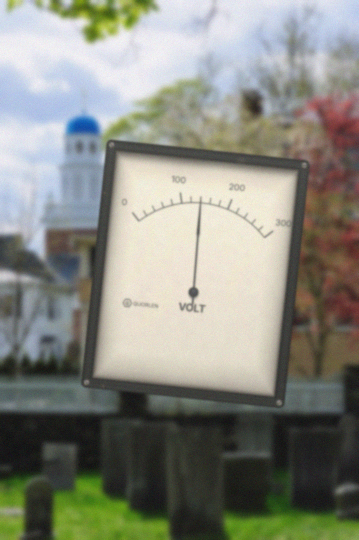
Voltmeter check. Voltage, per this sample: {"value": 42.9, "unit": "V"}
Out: {"value": 140, "unit": "V"}
